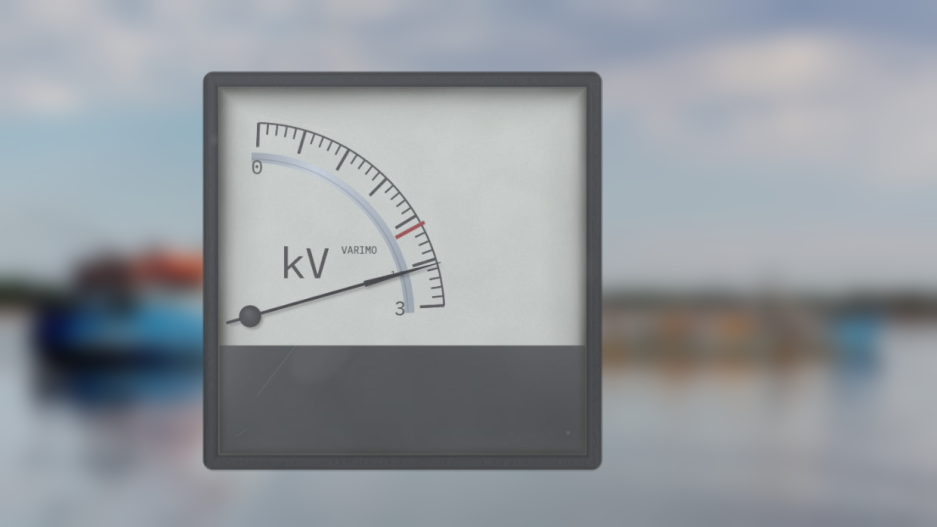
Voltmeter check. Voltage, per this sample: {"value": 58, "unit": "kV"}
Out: {"value": 2.55, "unit": "kV"}
